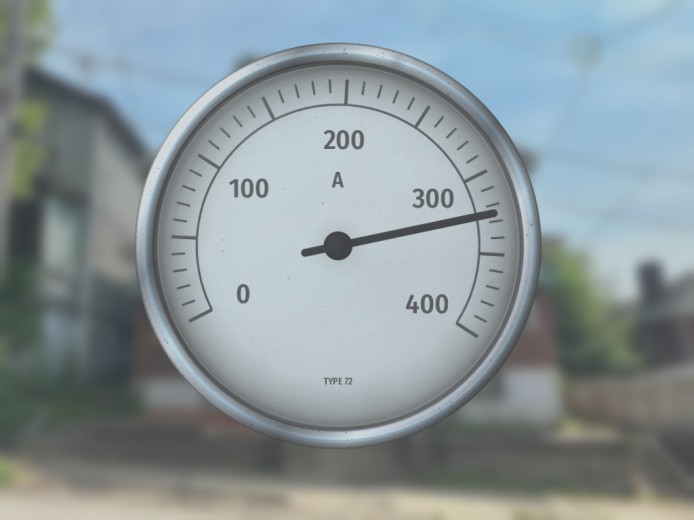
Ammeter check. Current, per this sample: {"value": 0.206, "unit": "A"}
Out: {"value": 325, "unit": "A"}
